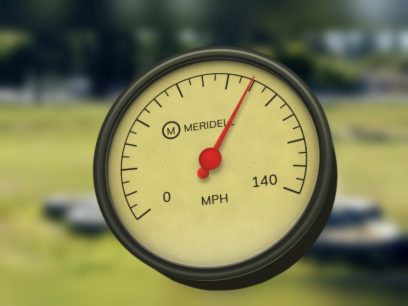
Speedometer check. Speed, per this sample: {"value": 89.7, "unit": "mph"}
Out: {"value": 90, "unit": "mph"}
